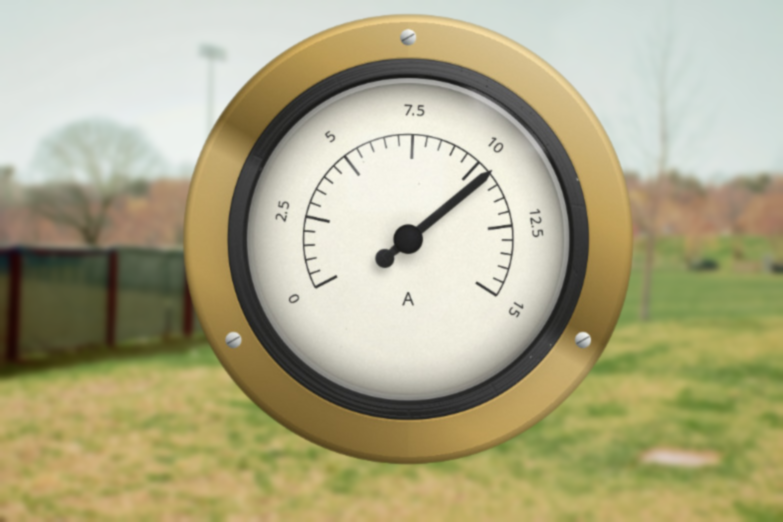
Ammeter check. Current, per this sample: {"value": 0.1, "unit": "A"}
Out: {"value": 10.5, "unit": "A"}
